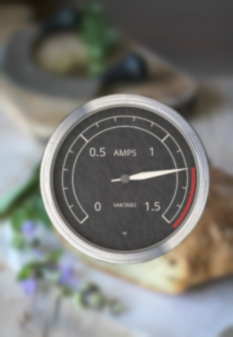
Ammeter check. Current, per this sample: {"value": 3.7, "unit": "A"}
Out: {"value": 1.2, "unit": "A"}
